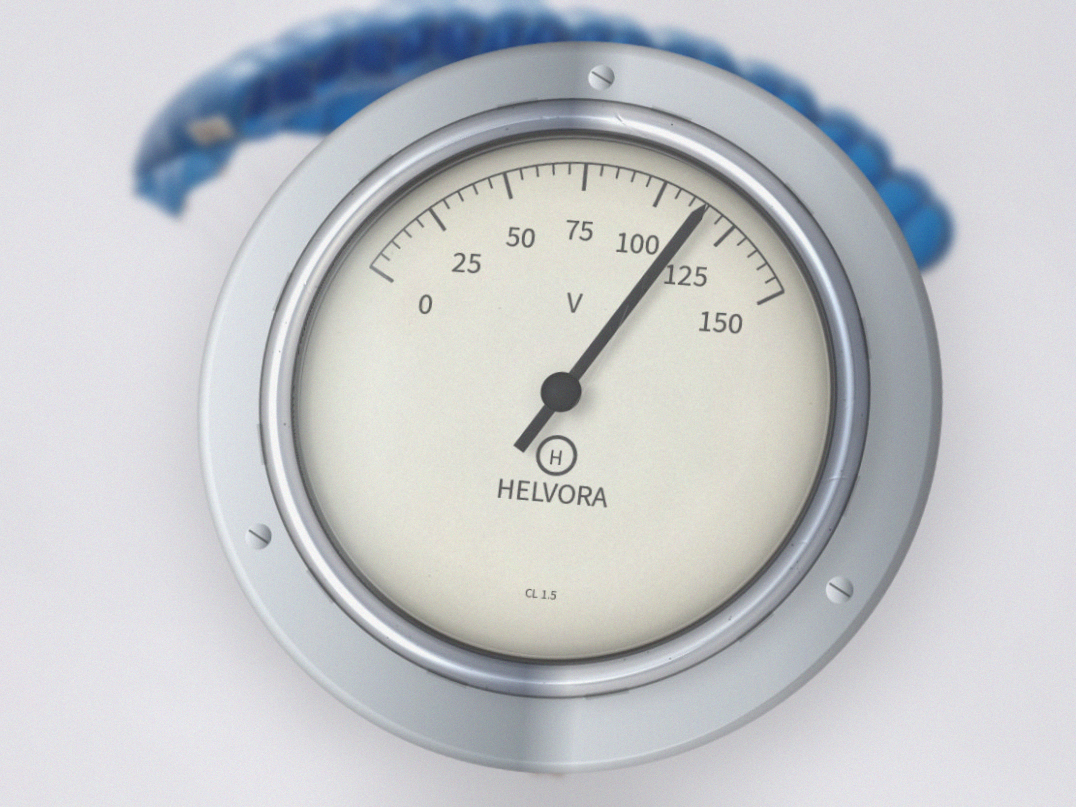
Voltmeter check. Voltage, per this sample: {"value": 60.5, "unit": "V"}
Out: {"value": 115, "unit": "V"}
